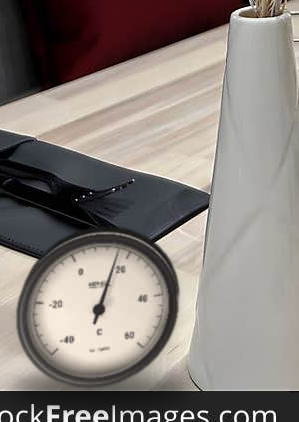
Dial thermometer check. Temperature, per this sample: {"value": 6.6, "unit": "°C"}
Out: {"value": 16, "unit": "°C"}
